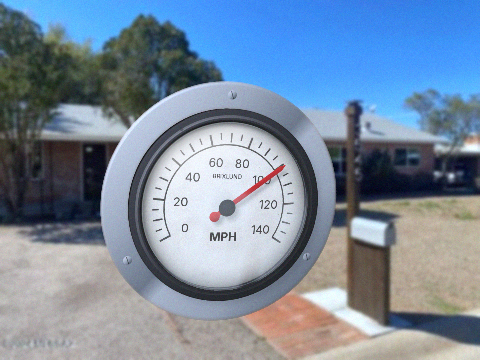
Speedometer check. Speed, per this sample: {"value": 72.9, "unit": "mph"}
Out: {"value": 100, "unit": "mph"}
